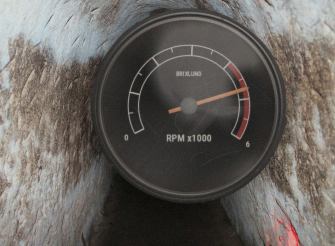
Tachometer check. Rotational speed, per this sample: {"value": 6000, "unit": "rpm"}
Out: {"value": 4750, "unit": "rpm"}
